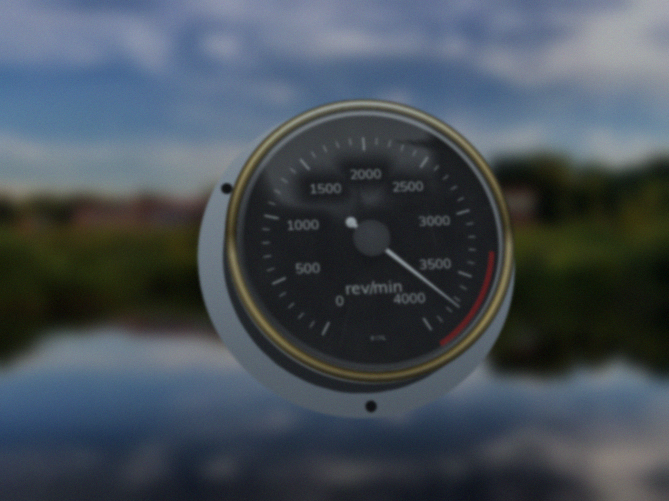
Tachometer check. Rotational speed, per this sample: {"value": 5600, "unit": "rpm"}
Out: {"value": 3750, "unit": "rpm"}
